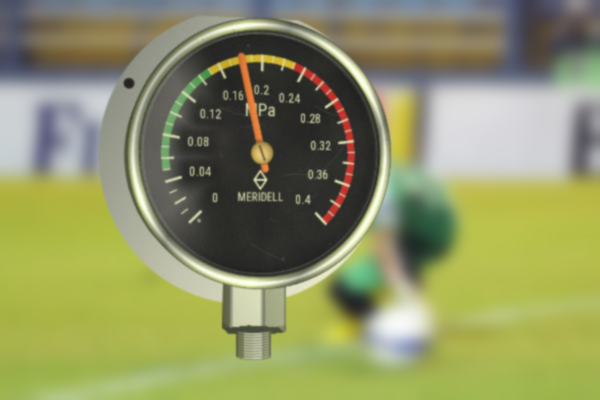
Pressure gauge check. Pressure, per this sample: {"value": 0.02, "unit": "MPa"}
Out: {"value": 0.18, "unit": "MPa"}
